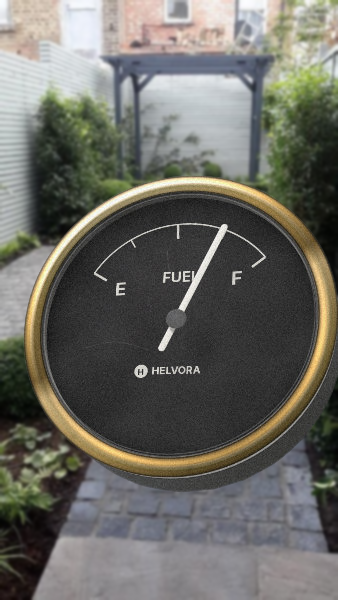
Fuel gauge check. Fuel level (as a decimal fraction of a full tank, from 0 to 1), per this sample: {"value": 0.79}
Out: {"value": 0.75}
